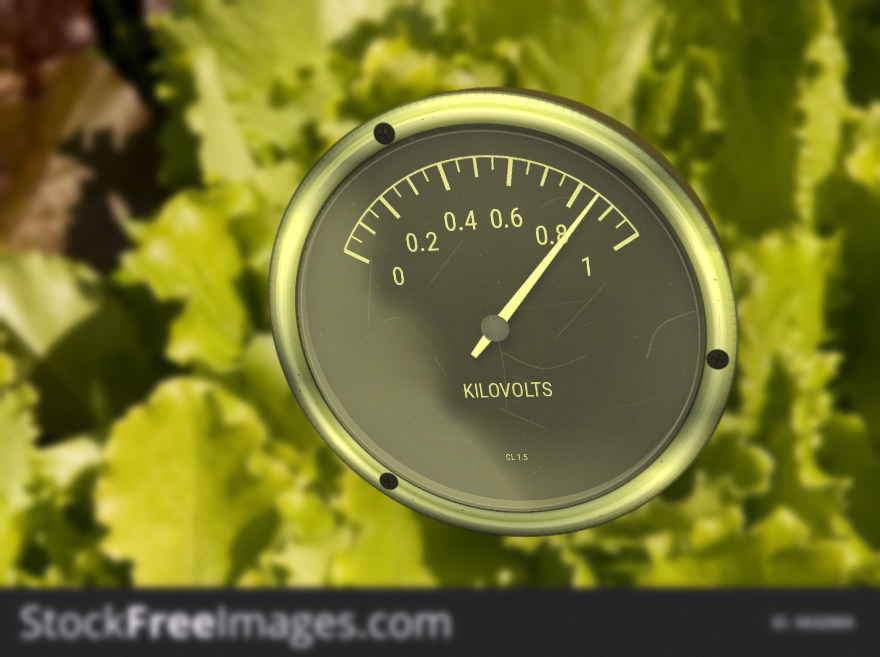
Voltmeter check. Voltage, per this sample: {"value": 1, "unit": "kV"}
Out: {"value": 0.85, "unit": "kV"}
